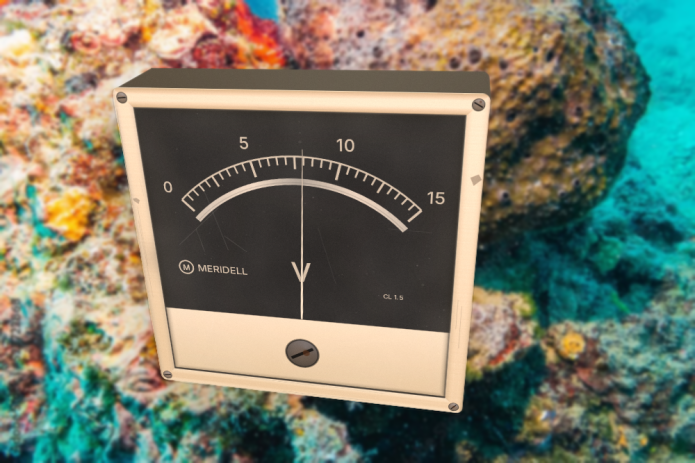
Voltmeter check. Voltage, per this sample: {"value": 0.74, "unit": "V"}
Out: {"value": 8, "unit": "V"}
